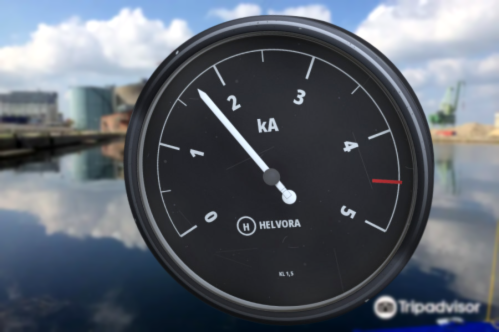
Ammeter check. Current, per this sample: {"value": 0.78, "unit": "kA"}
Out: {"value": 1.75, "unit": "kA"}
